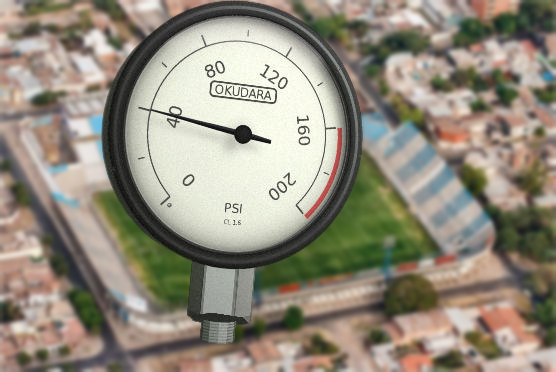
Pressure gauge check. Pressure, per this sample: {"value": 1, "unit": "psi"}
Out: {"value": 40, "unit": "psi"}
